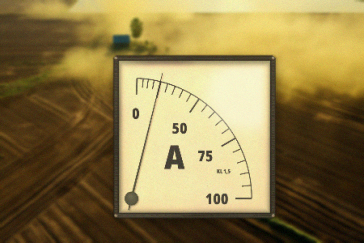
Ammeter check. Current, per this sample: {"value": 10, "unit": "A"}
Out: {"value": 25, "unit": "A"}
